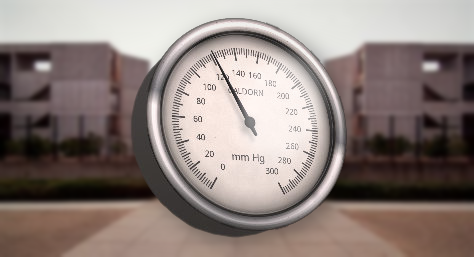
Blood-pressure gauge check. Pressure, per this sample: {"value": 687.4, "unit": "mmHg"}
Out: {"value": 120, "unit": "mmHg"}
